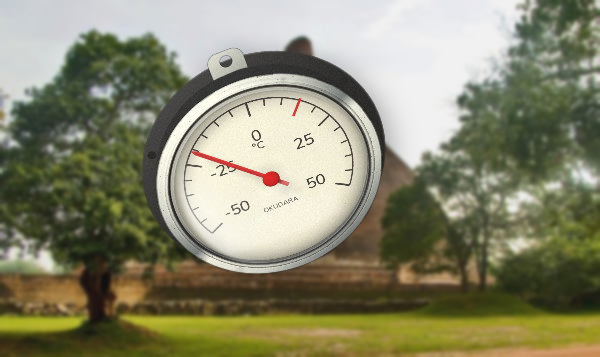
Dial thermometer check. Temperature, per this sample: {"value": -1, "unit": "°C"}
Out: {"value": -20, "unit": "°C"}
